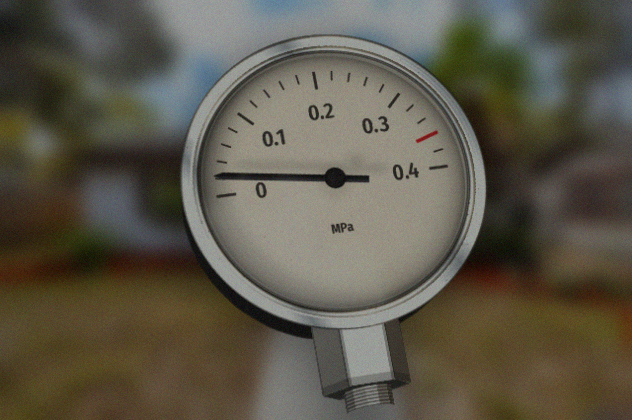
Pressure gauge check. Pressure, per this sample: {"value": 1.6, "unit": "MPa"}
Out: {"value": 0.02, "unit": "MPa"}
